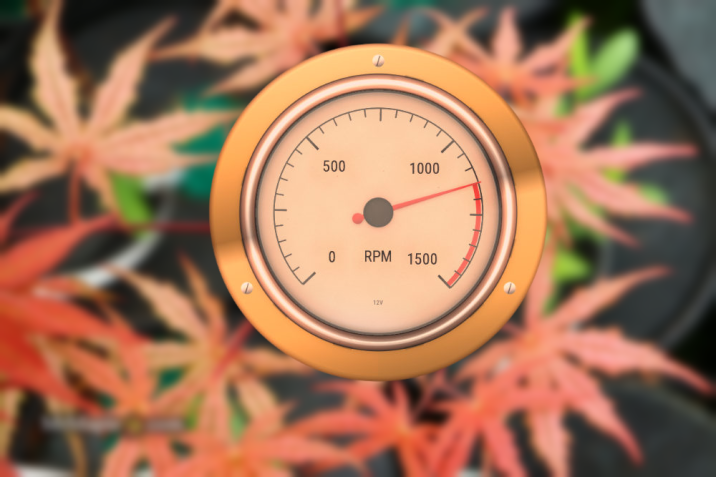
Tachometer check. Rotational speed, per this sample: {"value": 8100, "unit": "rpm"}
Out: {"value": 1150, "unit": "rpm"}
